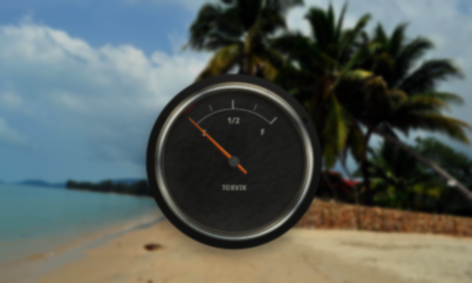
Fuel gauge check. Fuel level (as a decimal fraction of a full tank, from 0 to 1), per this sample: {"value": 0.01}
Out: {"value": 0}
